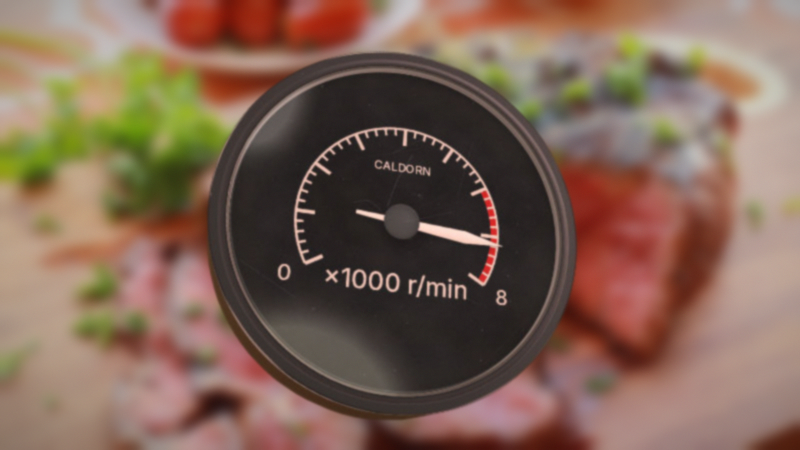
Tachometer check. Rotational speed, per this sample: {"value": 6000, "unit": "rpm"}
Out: {"value": 7200, "unit": "rpm"}
